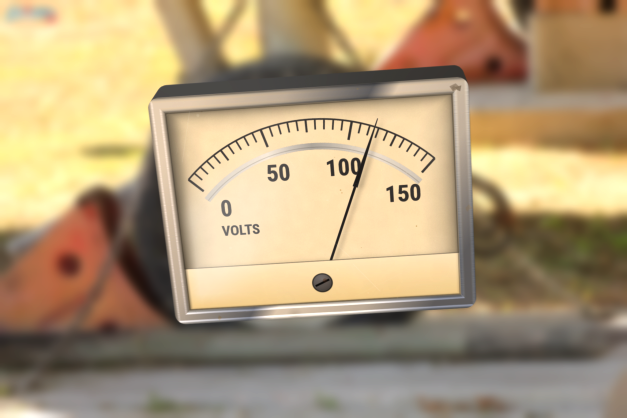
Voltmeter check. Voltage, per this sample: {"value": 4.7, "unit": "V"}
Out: {"value": 112.5, "unit": "V"}
